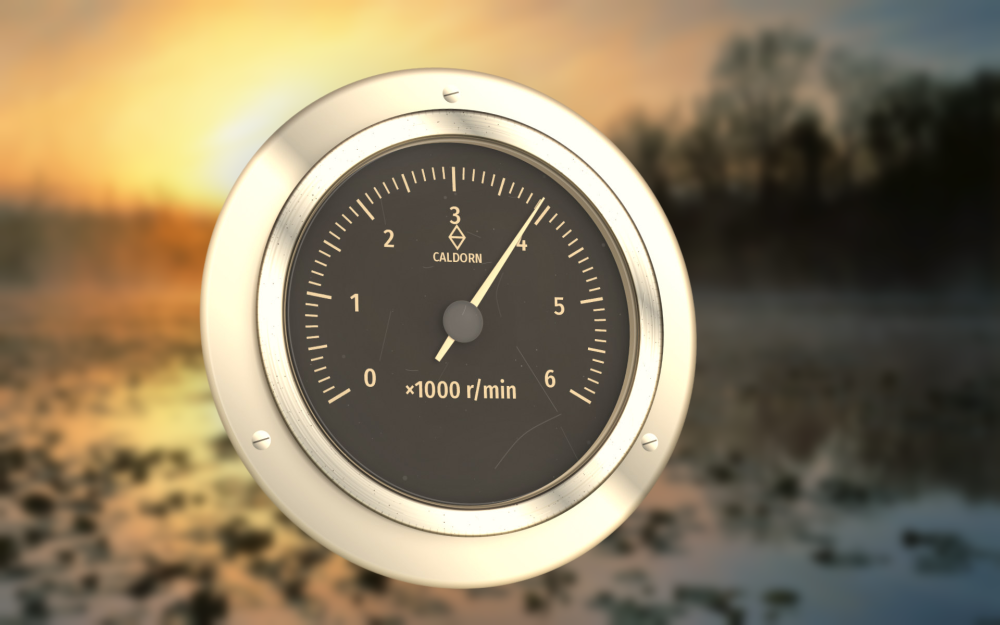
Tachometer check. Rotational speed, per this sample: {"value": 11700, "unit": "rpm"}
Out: {"value": 3900, "unit": "rpm"}
